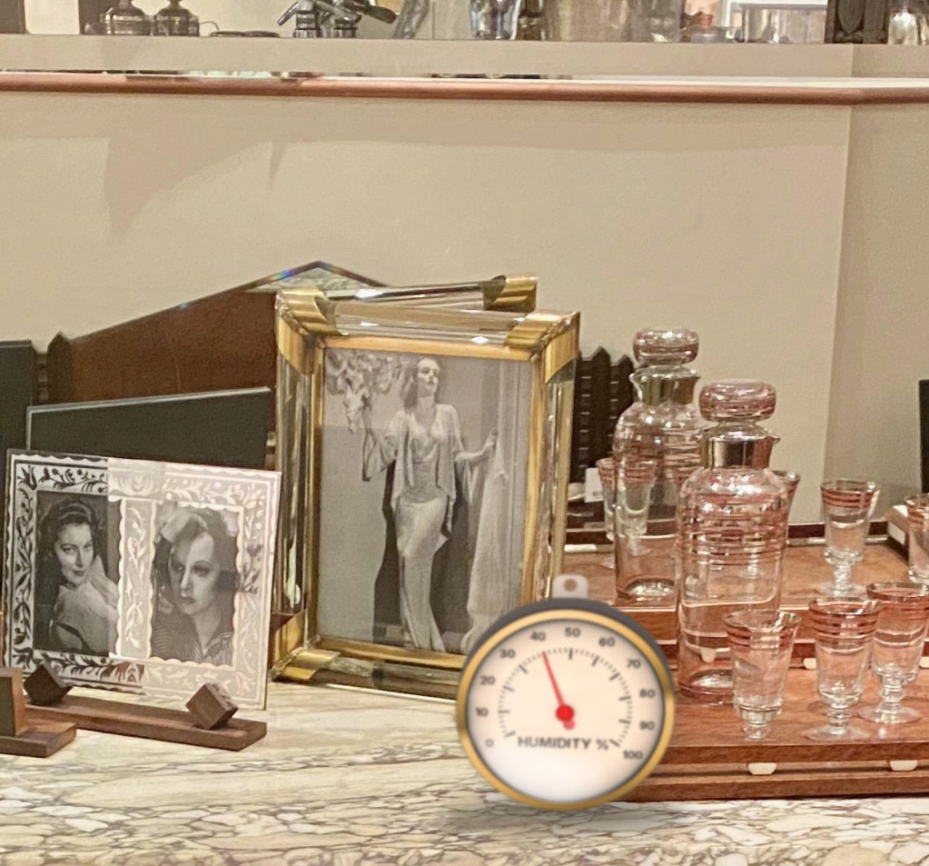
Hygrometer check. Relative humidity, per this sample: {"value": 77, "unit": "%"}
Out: {"value": 40, "unit": "%"}
